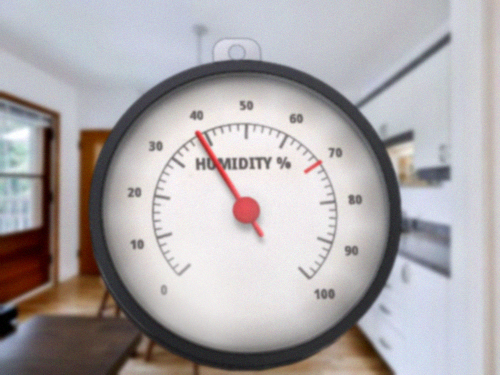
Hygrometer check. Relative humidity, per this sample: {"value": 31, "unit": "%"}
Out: {"value": 38, "unit": "%"}
